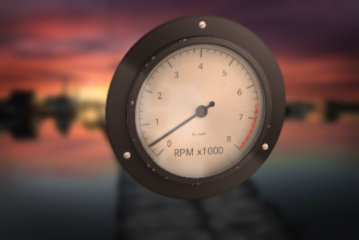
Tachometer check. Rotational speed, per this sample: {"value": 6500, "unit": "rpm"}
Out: {"value": 400, "unit": "rpm"}
